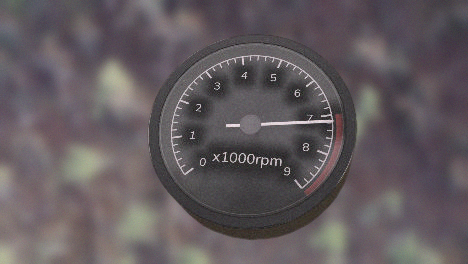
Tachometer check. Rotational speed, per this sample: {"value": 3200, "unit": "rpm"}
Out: {"value": 7200, "unit": "rpm"}
